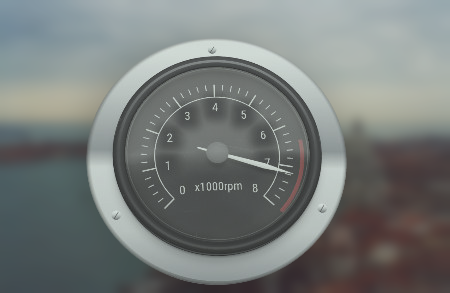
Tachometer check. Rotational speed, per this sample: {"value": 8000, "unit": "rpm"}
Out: {"value": 7200, "unit": "rpm"}
